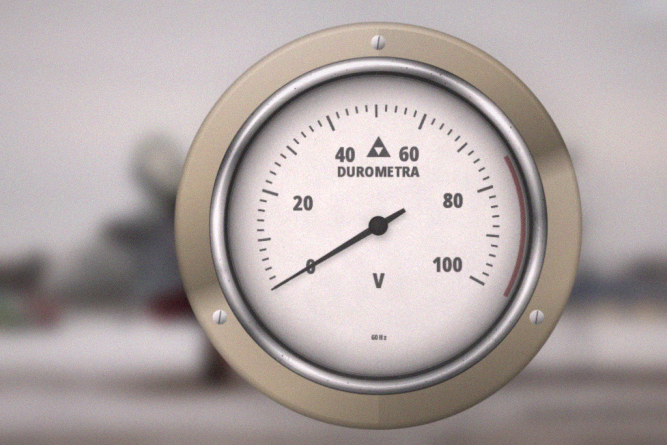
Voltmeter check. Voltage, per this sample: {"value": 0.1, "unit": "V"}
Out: {"value": 0, "unit": "V"}
